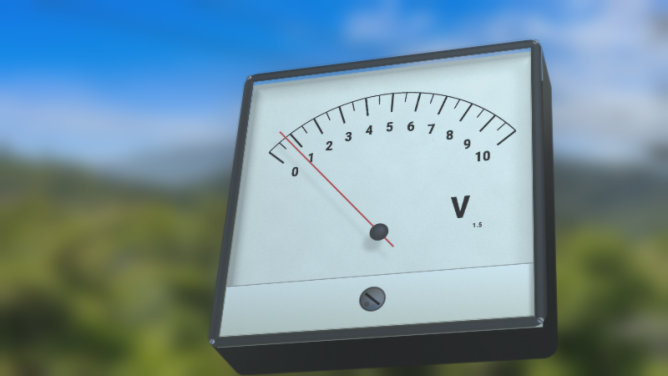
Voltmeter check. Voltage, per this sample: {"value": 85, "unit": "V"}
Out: {"value": 0.75, "unit": "V"}
